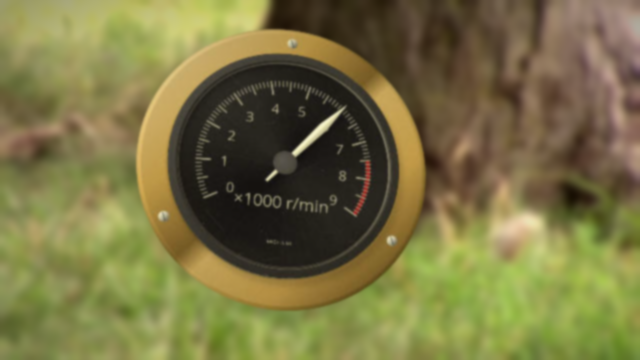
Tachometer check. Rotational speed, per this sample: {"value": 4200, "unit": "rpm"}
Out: {"value": 6000, "unit": "rpm"}
